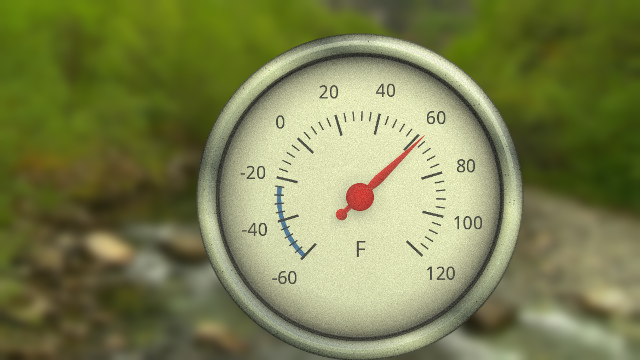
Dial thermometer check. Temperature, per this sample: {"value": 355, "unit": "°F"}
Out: {"value": 62, "unit": "°F"}
